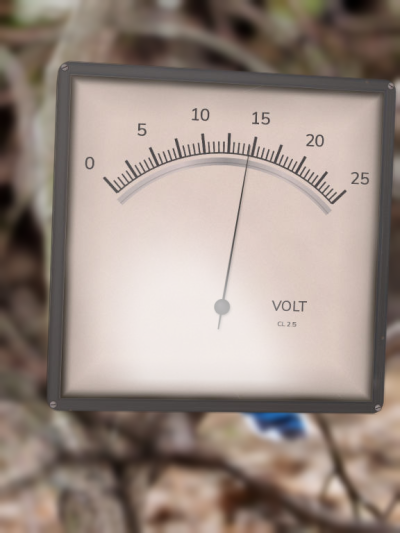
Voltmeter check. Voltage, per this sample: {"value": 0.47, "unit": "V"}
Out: {"value": 14.5, "unit": "V"}
